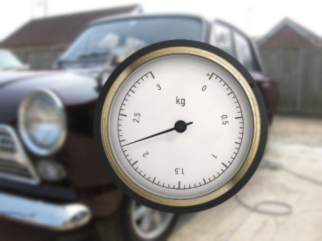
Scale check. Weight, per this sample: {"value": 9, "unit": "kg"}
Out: {"value": 2.2, "unit": "kg"}
